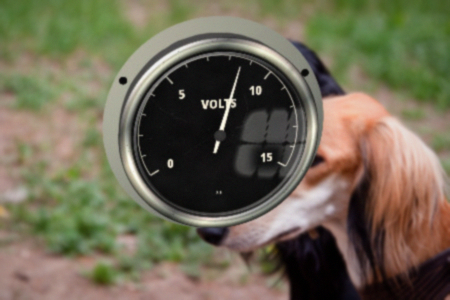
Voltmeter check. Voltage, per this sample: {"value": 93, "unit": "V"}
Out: {"value": 8.5, "unit": "V"}
